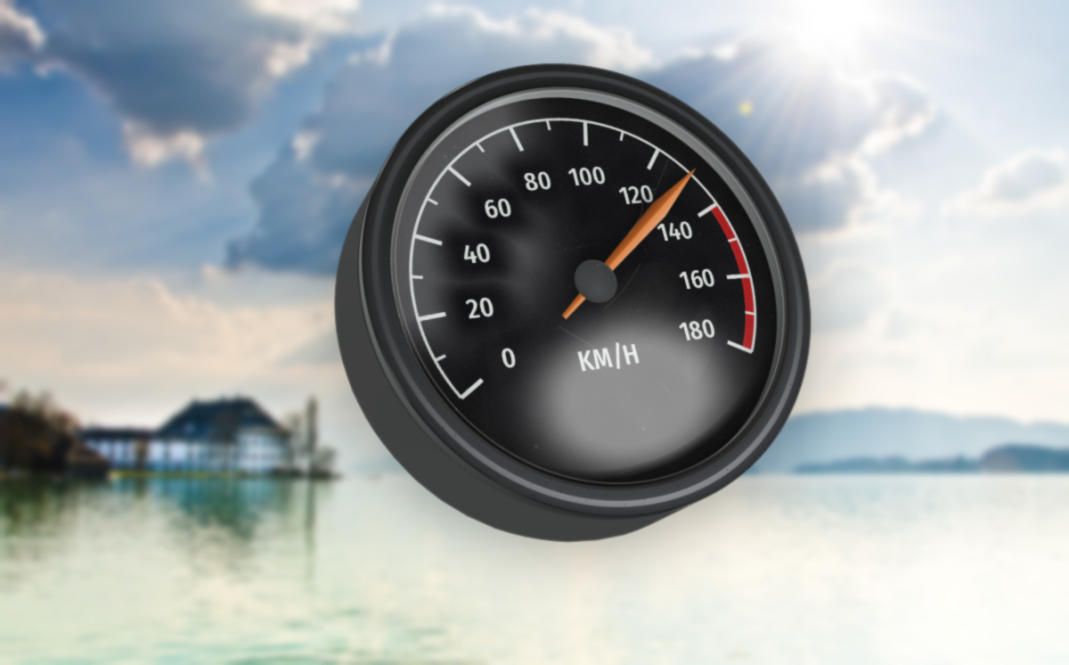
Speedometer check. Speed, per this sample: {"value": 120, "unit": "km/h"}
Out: {"value": 130, "unit": "km/h"}
